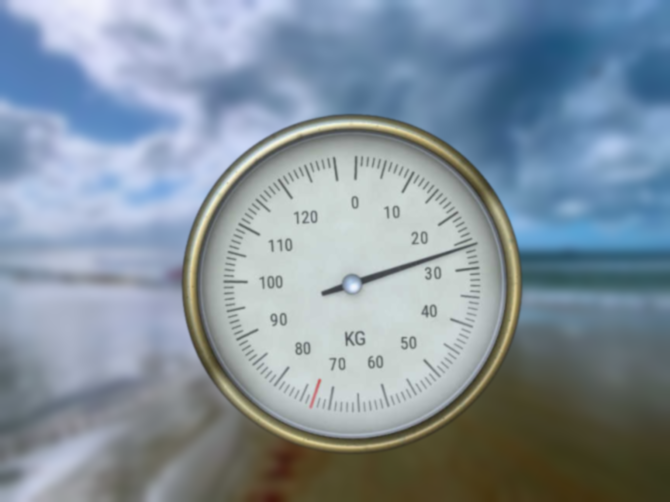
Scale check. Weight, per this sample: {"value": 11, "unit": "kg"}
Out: {"value": 26, "unit": "kg"}
